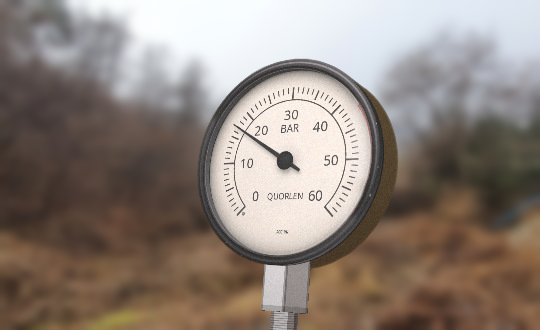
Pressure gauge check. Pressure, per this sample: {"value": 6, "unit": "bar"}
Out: {"value": 17, "unit": "bar"}
